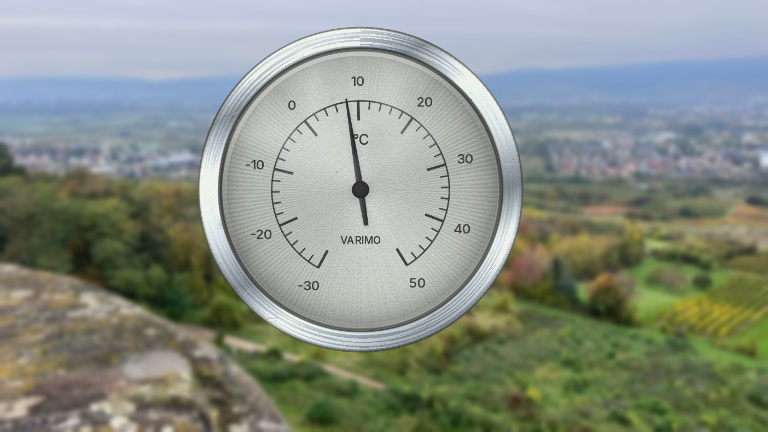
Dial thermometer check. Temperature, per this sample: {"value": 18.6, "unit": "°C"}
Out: {"value": 8, "unit": "°C"}
